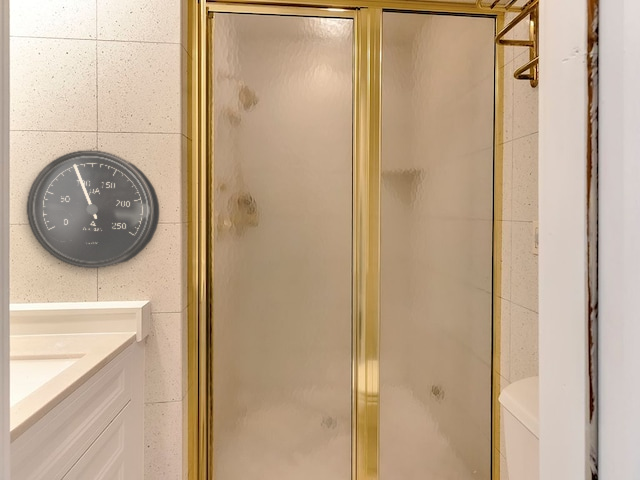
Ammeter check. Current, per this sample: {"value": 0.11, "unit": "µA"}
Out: {"value": 100, "unit": "µA"}
